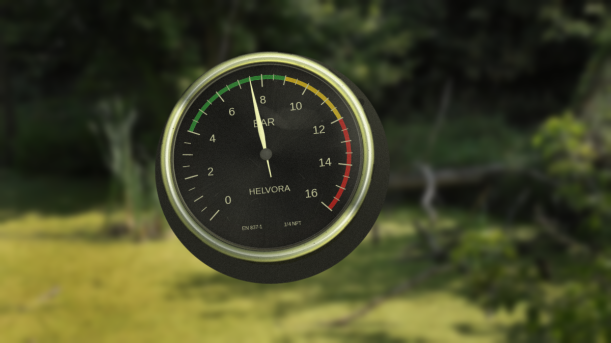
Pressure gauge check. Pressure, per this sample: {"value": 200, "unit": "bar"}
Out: {"value": 7.5, "unit": "bar"}
